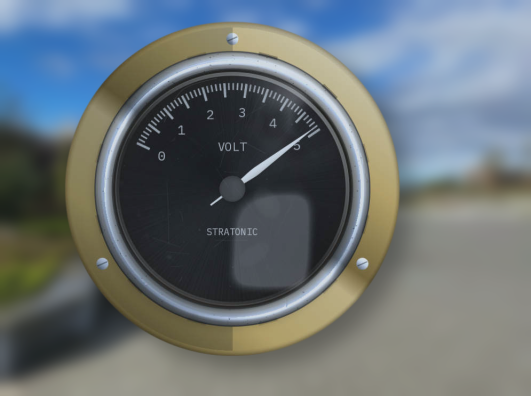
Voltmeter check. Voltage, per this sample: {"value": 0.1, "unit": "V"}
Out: {"value": 4.9, "unit": "V"}
